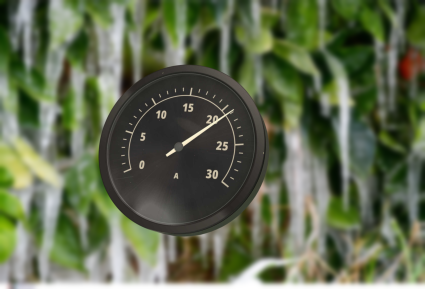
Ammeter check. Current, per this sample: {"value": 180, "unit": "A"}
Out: {"value": 21, "unit": "A"}
